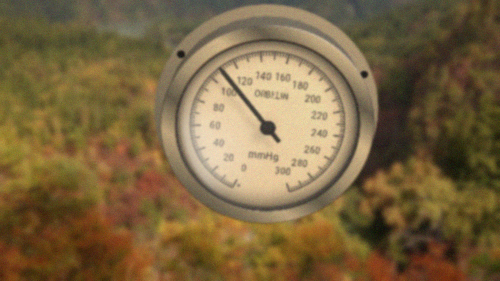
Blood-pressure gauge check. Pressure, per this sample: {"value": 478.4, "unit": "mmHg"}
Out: {"value": 110, "unit": "mmHg"}
